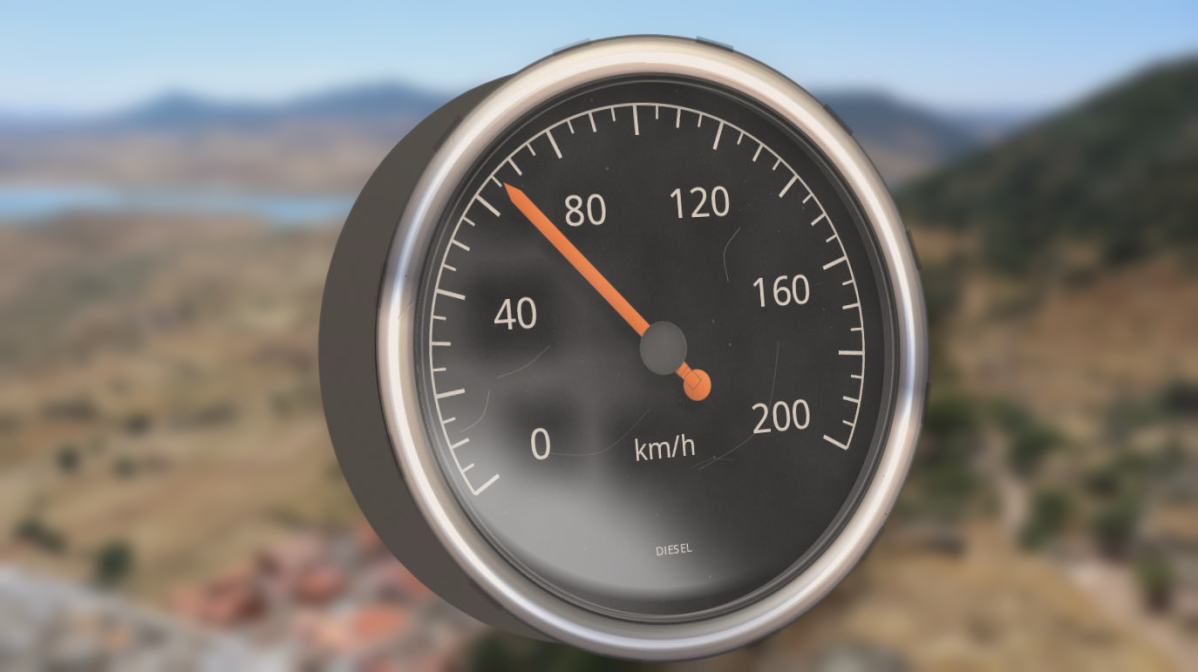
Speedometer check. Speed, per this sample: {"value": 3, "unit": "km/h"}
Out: {"value": 65, "unit": "km/h"}
